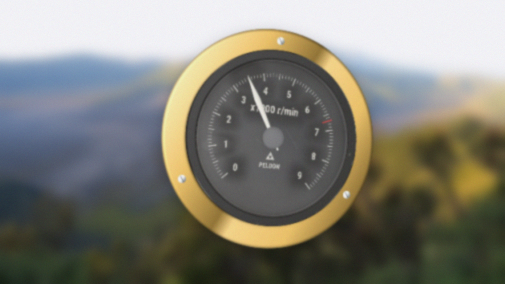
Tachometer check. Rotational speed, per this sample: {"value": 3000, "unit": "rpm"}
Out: {"value": 3500, "unit": "rpm"}
